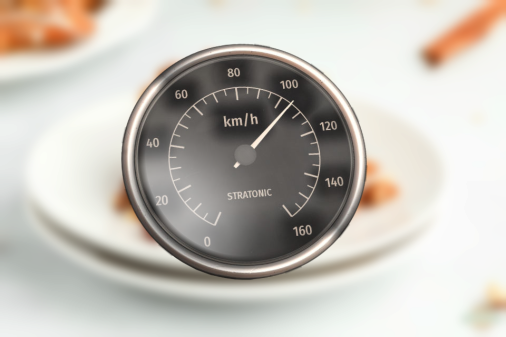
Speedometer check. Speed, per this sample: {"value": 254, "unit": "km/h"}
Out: {"value": 105, "unit": "km/h"}
